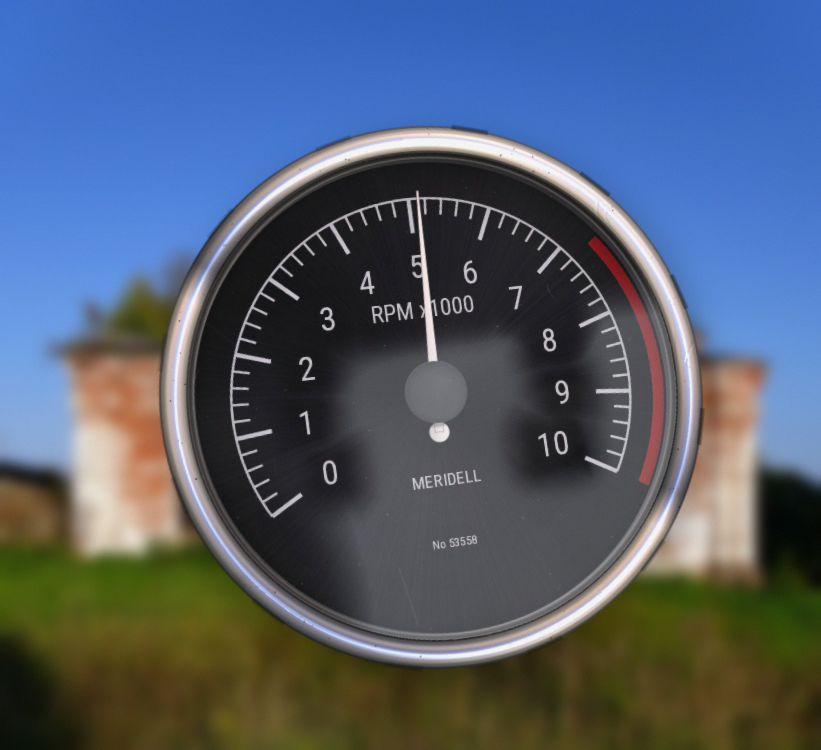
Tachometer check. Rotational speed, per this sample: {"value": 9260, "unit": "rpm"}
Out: {"value": 5100, "unit": "rpm"}
